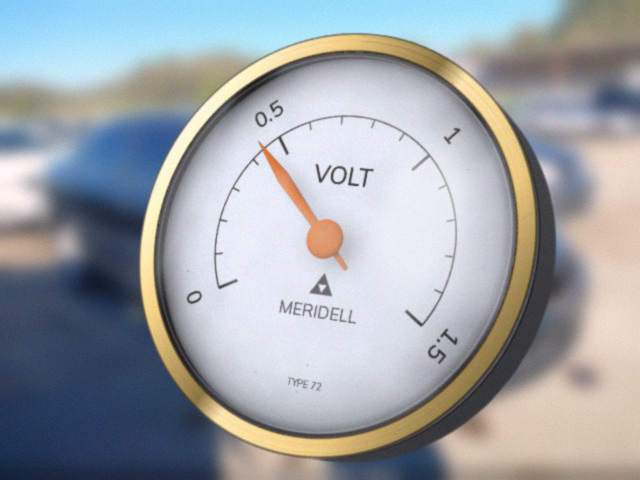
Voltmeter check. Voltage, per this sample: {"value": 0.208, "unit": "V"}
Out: {"value": 0.45, "unit": "V"}
